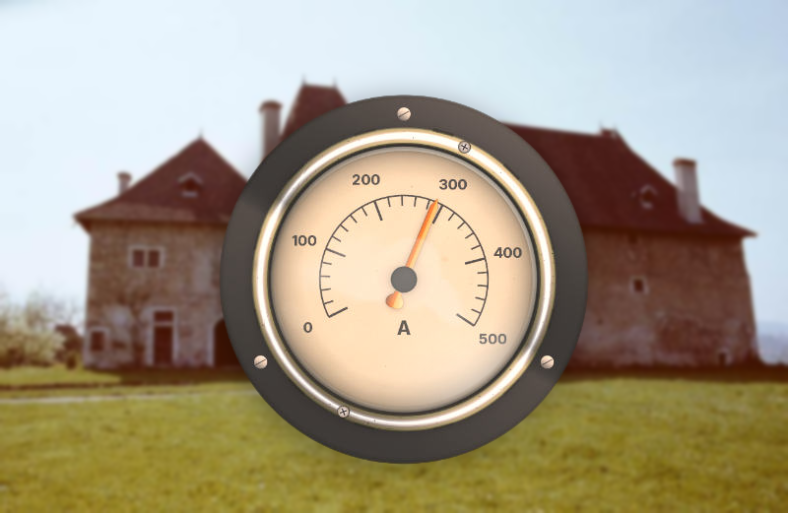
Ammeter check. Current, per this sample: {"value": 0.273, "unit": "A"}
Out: {"value": 290, "unit": "A"}
